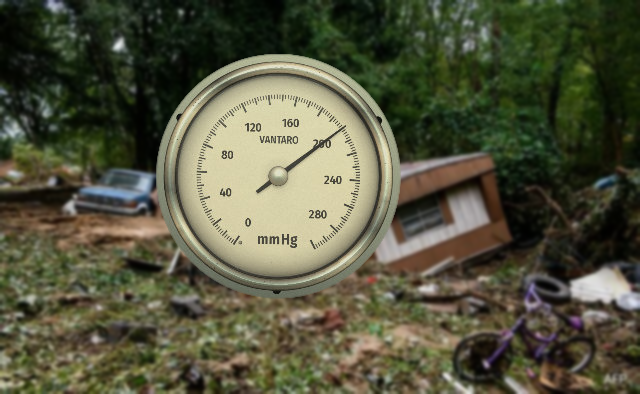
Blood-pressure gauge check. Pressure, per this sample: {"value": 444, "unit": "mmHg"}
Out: {"value": 200, "unit": "mmHg"}
